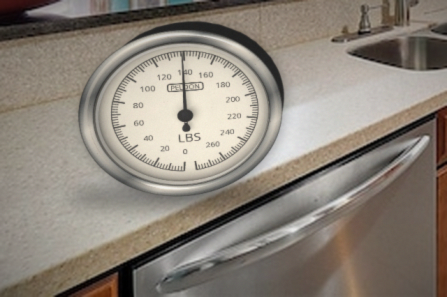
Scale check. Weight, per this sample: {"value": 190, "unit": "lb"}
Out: {"value": 140, "unit": "lb"}
